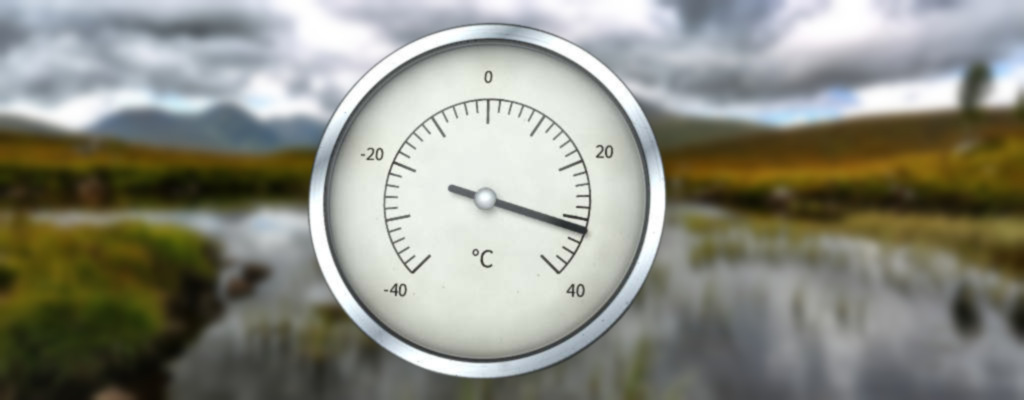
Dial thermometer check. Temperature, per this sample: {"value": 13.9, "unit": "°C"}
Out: {"value": 32, "unit": "°C"}
